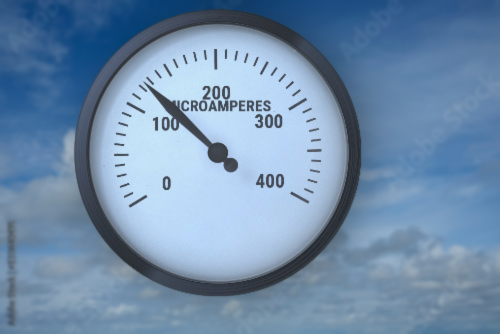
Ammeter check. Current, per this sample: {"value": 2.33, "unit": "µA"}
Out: {"value": 125, "unit": "µA"}
